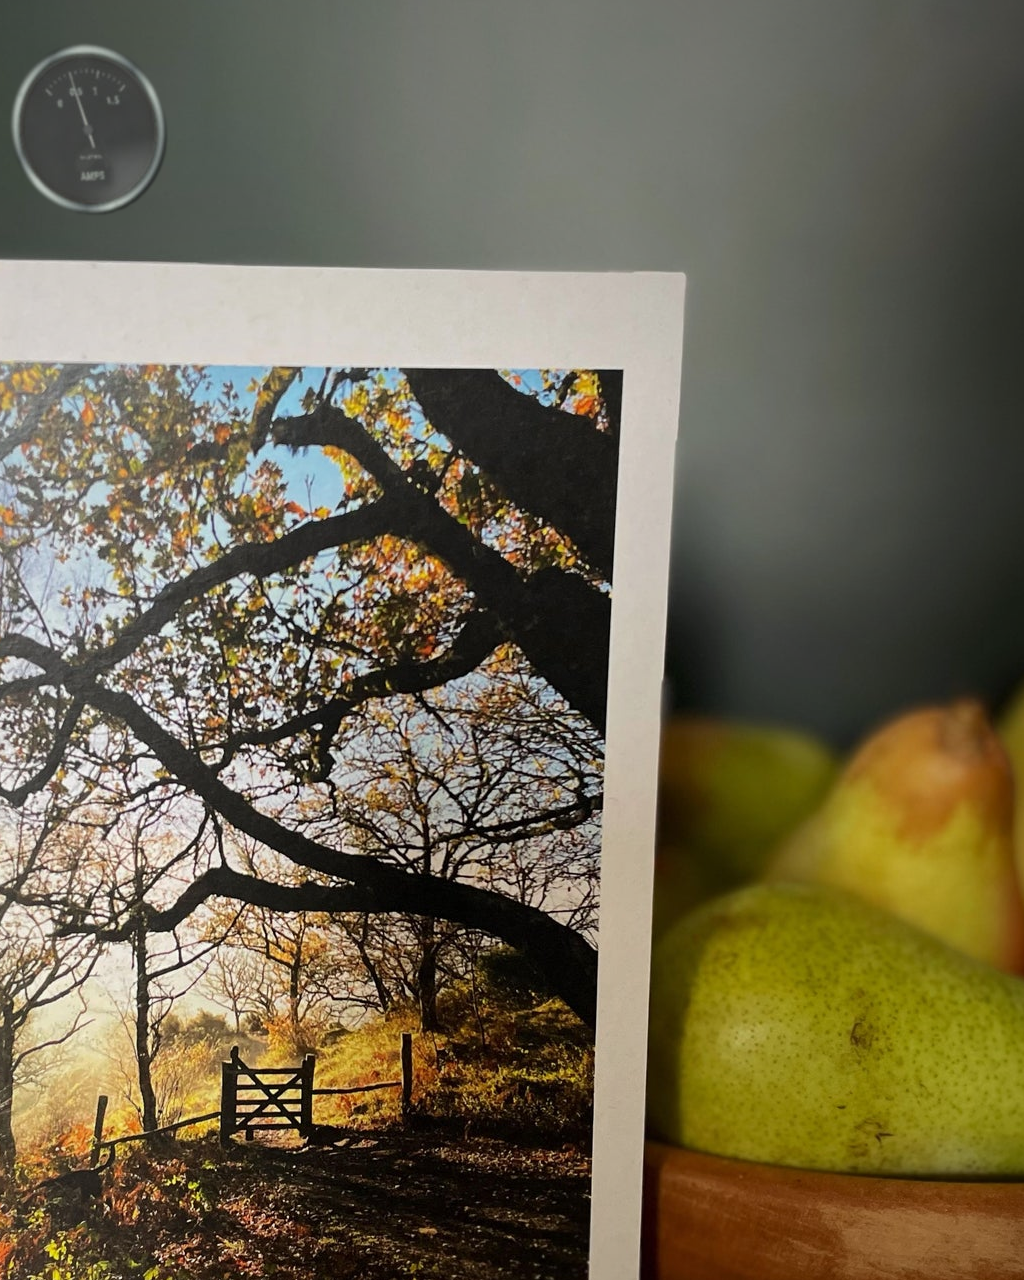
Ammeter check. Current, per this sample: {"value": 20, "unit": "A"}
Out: {"value": 0.5, "unit": "A"}
